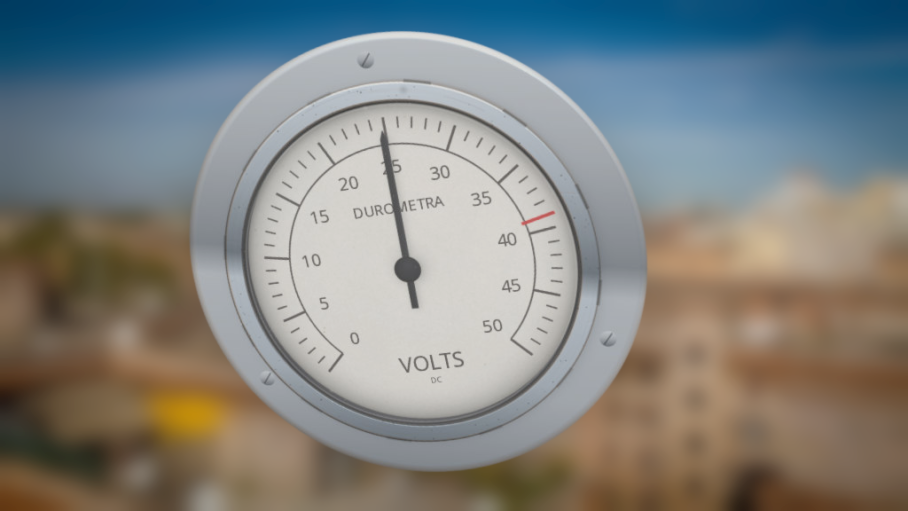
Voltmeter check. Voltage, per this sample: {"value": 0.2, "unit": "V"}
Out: {"value": 25, "unit": "V"}
